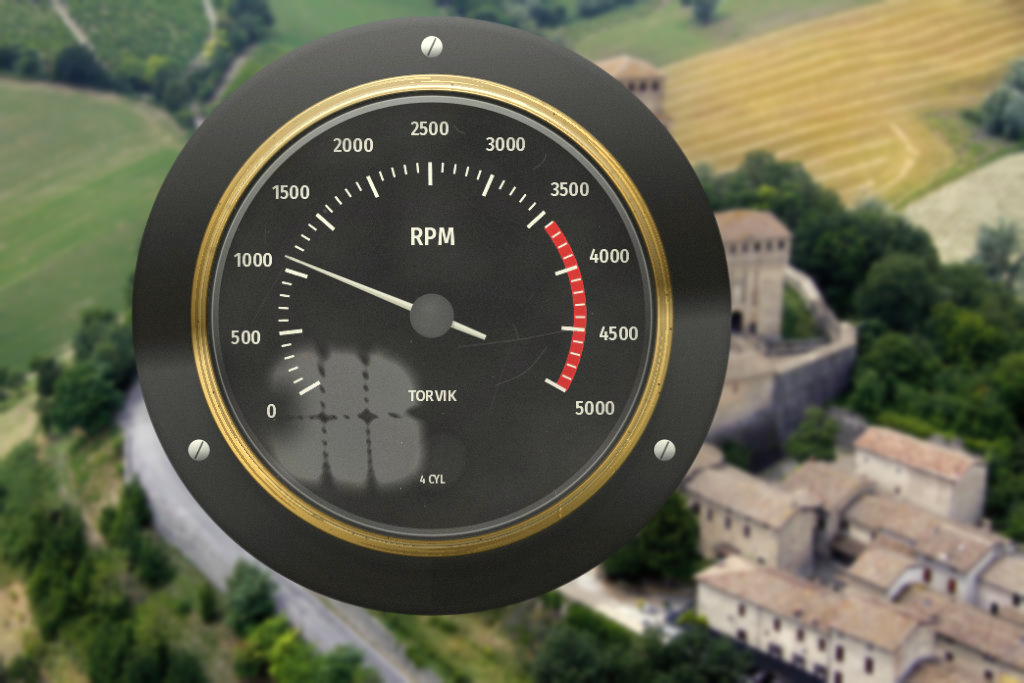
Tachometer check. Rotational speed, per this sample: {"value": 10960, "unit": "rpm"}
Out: {"value": 1100, "unit": "rpm"}
